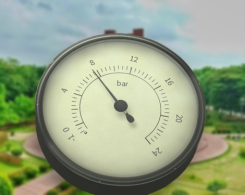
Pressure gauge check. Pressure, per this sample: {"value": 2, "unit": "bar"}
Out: {"value": 7.5, "unit": "bar"}
